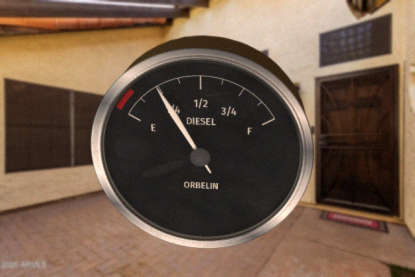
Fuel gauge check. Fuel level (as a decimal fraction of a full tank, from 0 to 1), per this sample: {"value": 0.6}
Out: {"value": 0.25}
